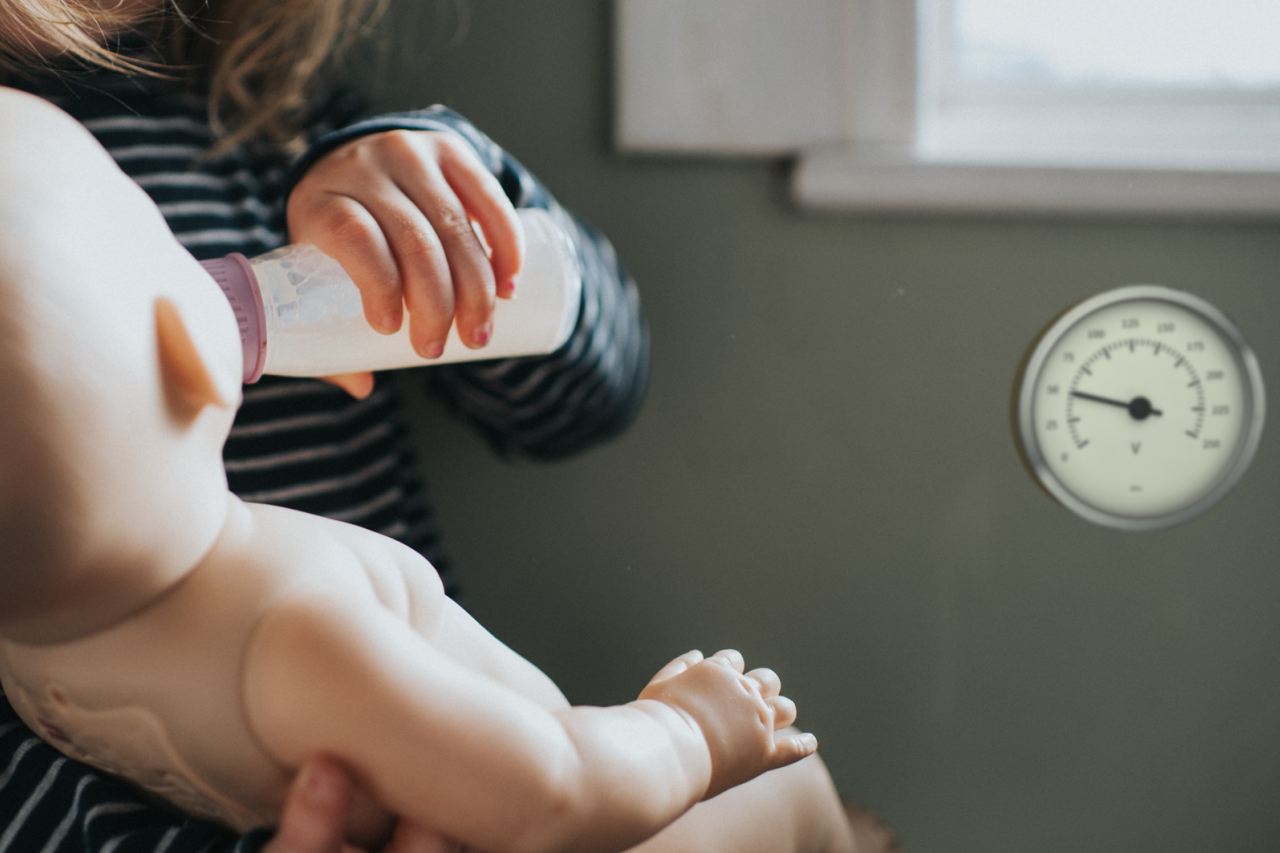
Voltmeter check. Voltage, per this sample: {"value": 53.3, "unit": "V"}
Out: {"value": 50, "unit": "V"}
